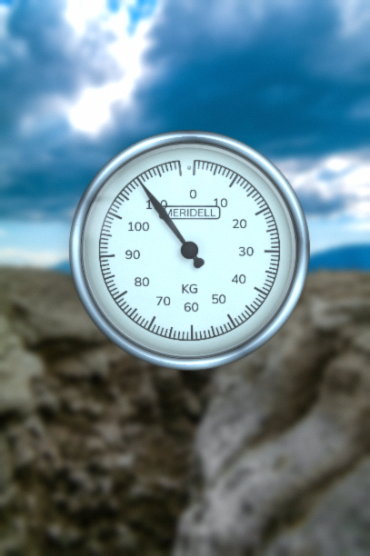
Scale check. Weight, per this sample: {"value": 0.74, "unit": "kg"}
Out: {"value": 110, "unit": "kg"}
